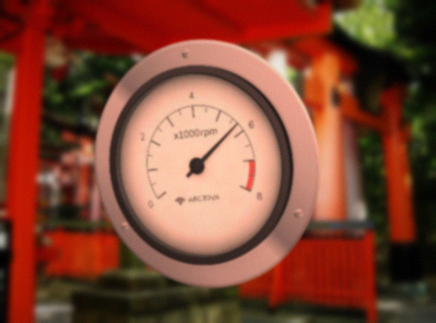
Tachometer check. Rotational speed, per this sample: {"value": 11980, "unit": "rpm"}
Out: {"value": 5750, "unit": "rpm"}
